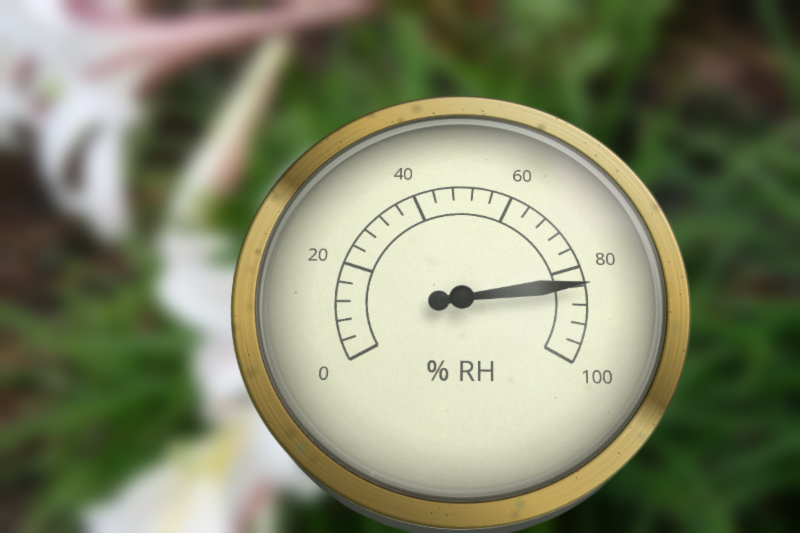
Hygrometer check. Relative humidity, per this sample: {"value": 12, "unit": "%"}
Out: {"value": 84, "unit": "%"}
